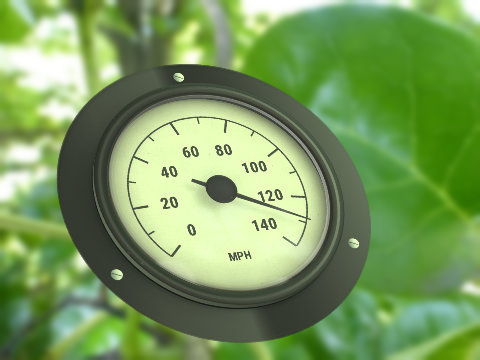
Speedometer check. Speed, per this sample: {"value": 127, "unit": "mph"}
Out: {"value": 130, "unit": "mph"}
